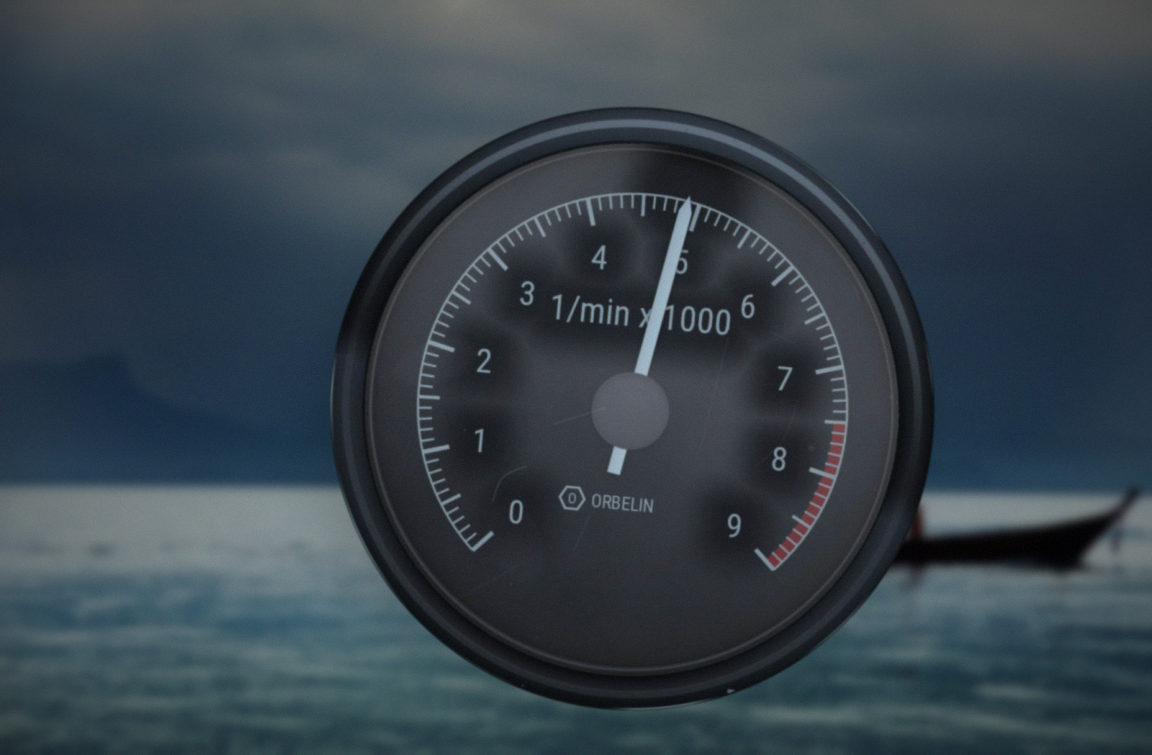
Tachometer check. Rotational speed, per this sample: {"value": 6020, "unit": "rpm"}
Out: {"value": 4900, "unit": "rpm"}
